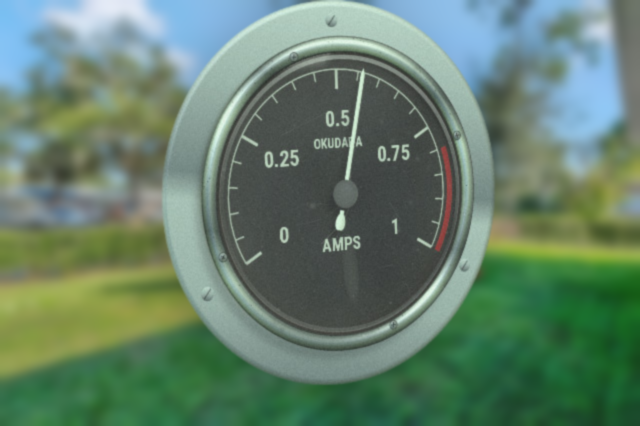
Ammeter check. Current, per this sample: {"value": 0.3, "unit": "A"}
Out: {"value": 0.55, "unit": "A"}
